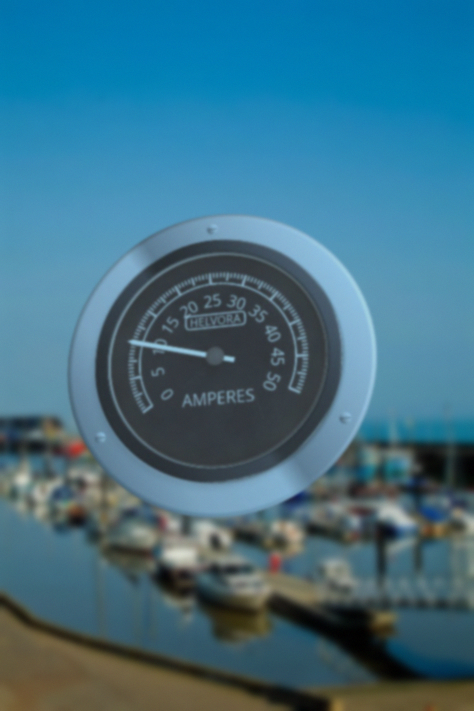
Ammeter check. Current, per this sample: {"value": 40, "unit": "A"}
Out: {"value": 10, "unit": "A"}
